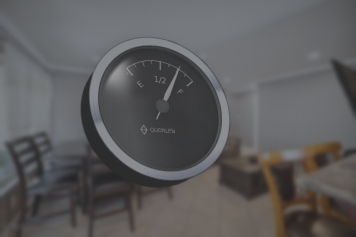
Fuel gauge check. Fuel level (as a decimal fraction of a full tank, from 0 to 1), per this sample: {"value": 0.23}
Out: {"value": 0.75}
